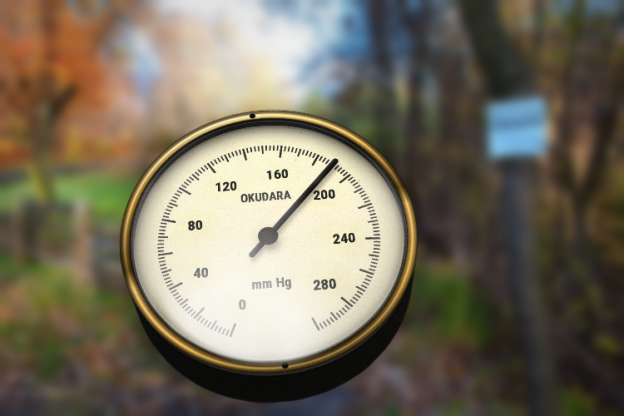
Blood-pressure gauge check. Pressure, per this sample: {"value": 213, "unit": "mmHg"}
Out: {"value": 190, "unit": "mmHg"}
